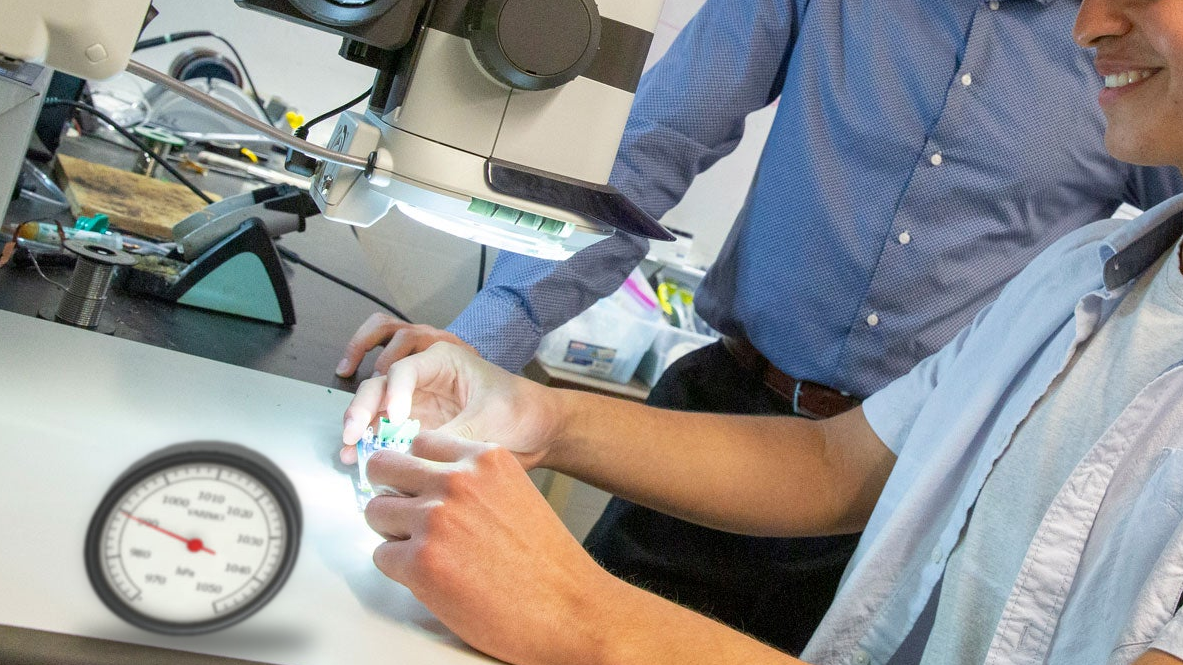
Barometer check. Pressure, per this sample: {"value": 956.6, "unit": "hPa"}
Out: {"value": 990, "unit": "hPa"}
